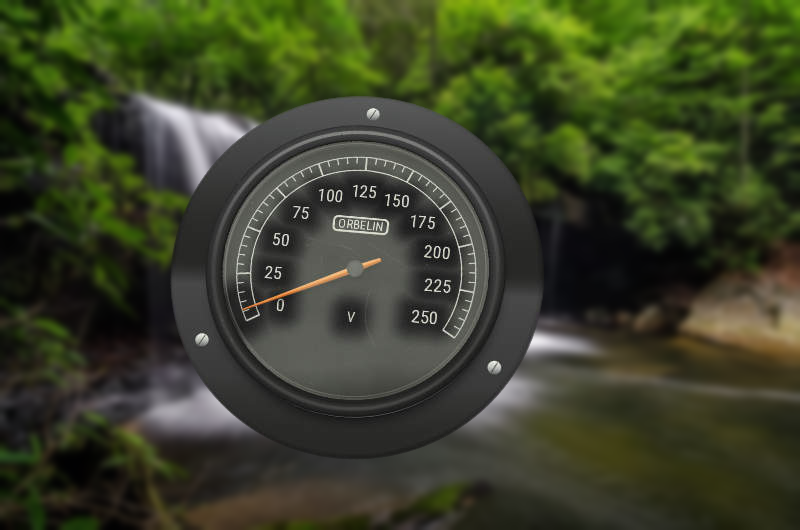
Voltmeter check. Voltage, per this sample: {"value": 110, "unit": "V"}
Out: {"value": 5, "unit": "V"}
